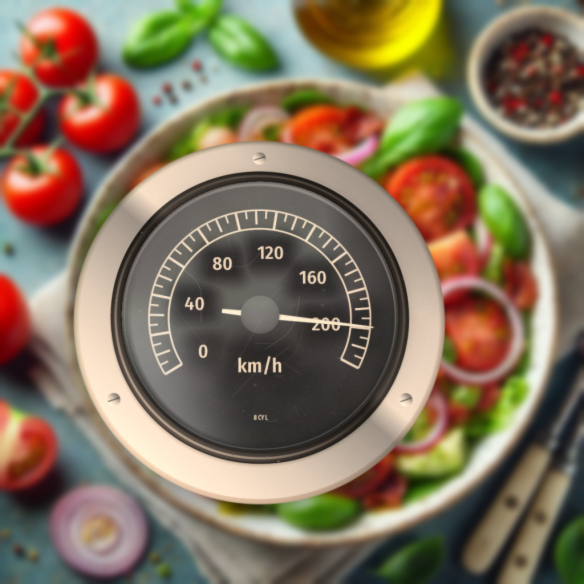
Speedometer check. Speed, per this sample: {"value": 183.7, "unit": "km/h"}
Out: {"value": 200, "unit": "km/h"}
